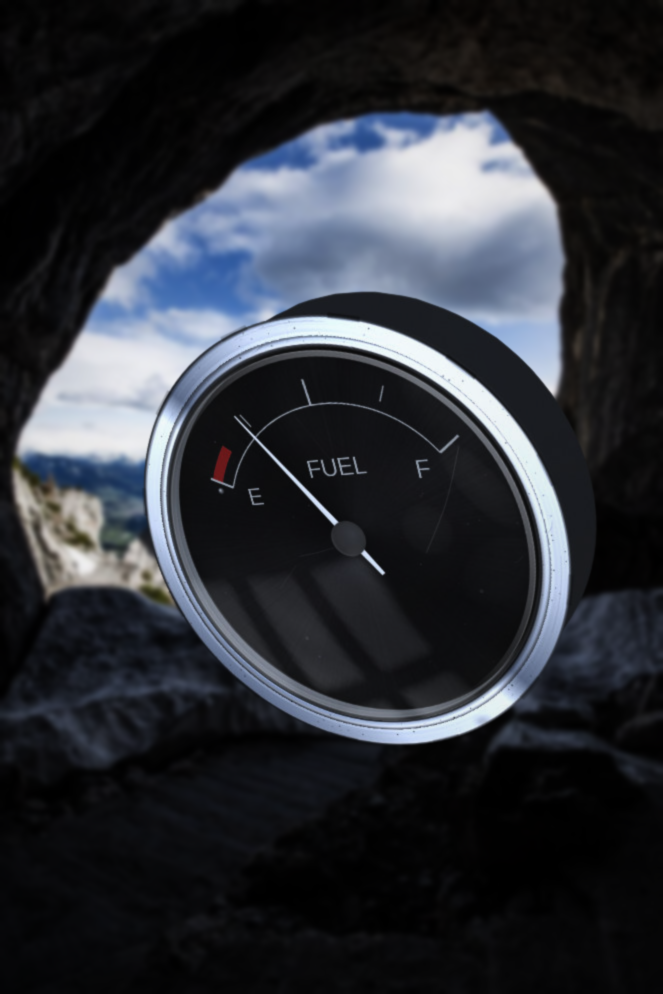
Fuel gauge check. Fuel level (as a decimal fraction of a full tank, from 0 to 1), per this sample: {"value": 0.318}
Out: {"value": 0.25}
